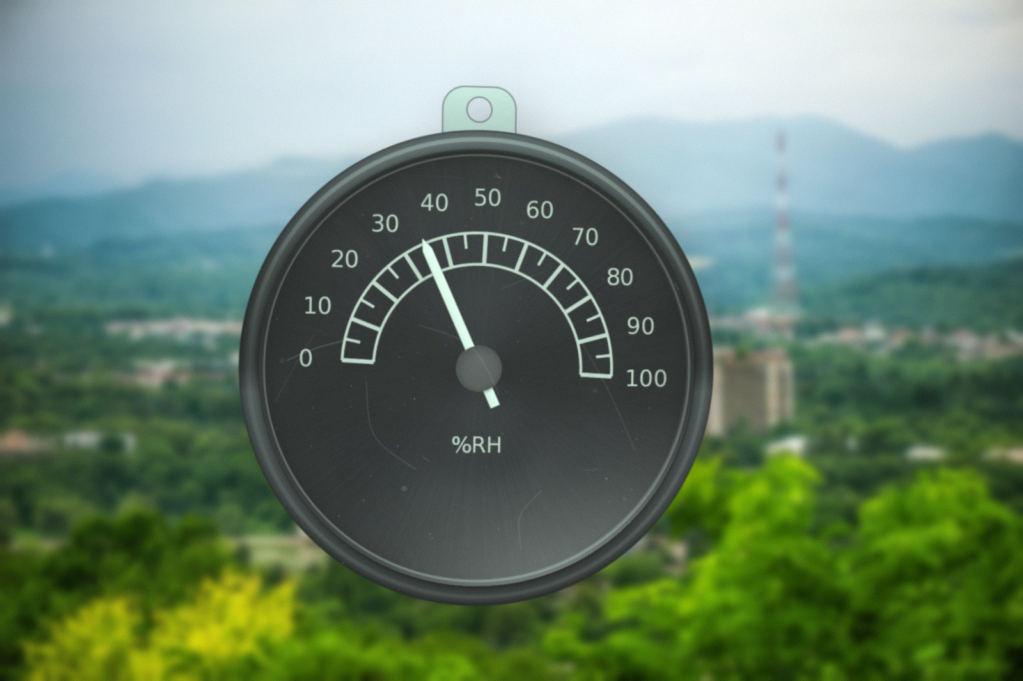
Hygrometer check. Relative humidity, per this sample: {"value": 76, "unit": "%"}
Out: {"value": 35, "unit": "%"}
